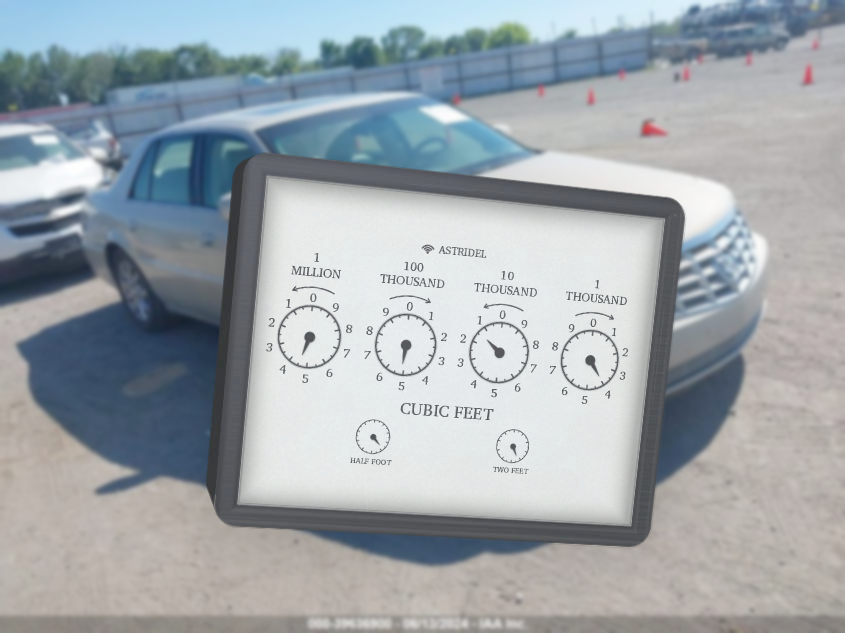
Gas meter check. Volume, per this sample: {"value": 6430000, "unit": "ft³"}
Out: {"value": 451400, "unit": "ft³"}
